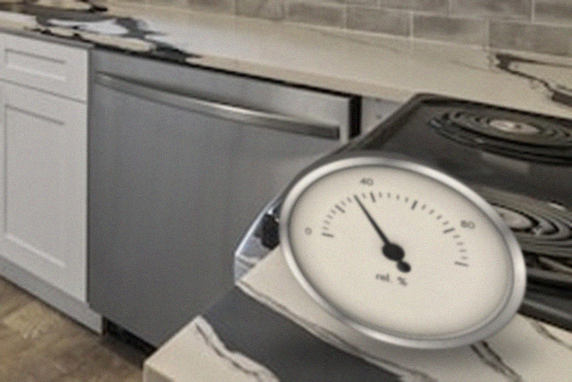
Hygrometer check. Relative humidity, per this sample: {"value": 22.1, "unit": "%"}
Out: {"value": 32, "unit": "%"}
